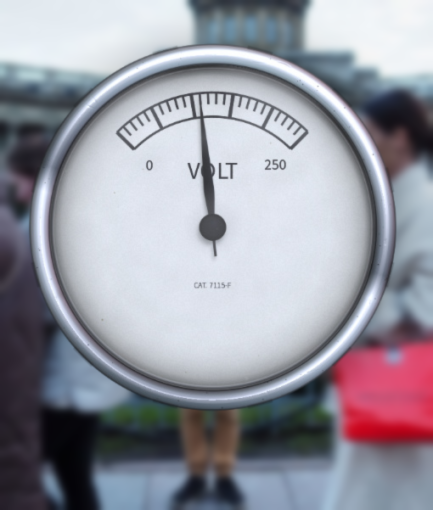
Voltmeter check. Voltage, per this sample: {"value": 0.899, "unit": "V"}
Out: {"value": 110, "unit": "V"}
